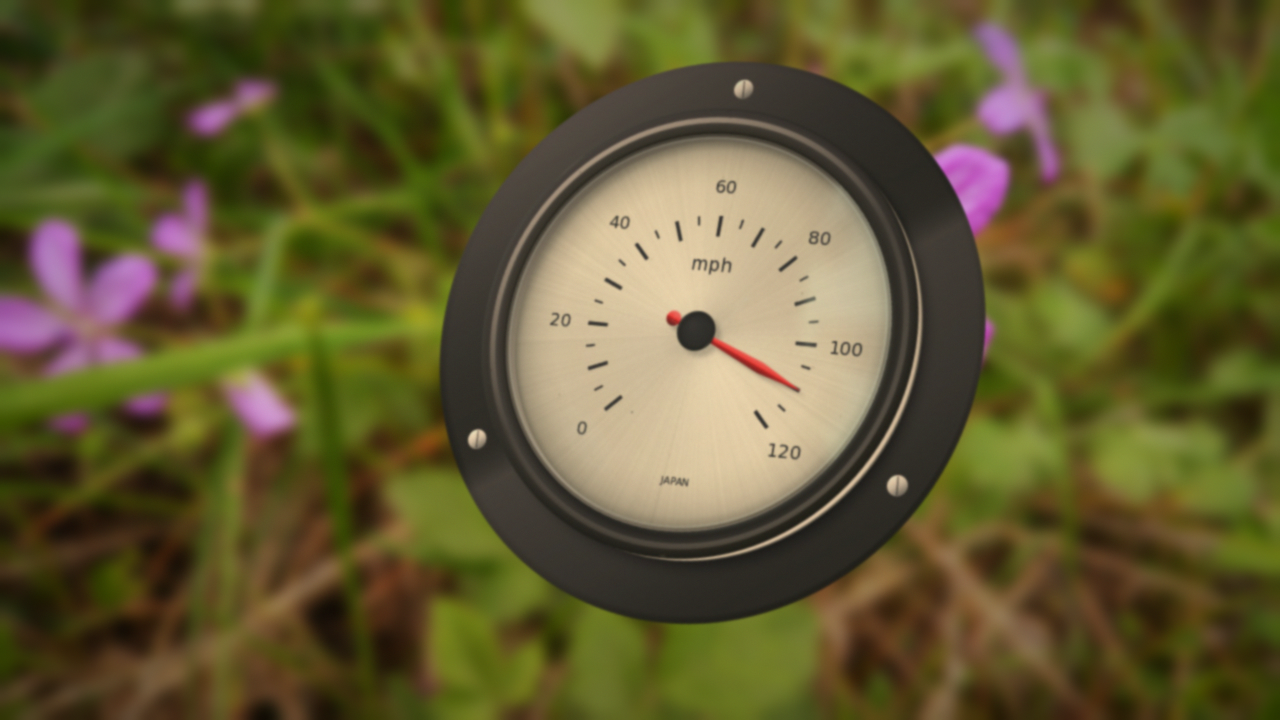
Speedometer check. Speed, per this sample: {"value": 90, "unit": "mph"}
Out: {"value": 110, "unit": "mph"}
